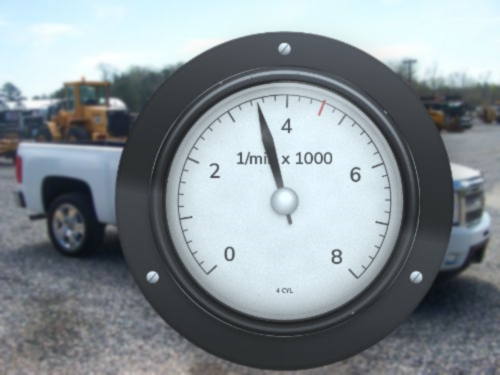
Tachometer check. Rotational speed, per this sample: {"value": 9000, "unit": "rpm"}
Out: {"value": 3500, "unit": "rpm"}
